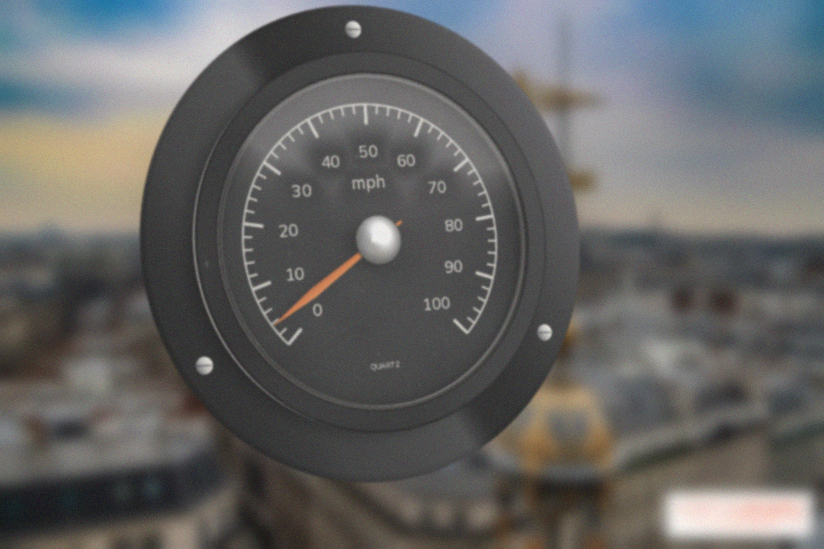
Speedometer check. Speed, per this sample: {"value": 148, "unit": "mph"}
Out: {"value": 4, "unit": "mph"}
